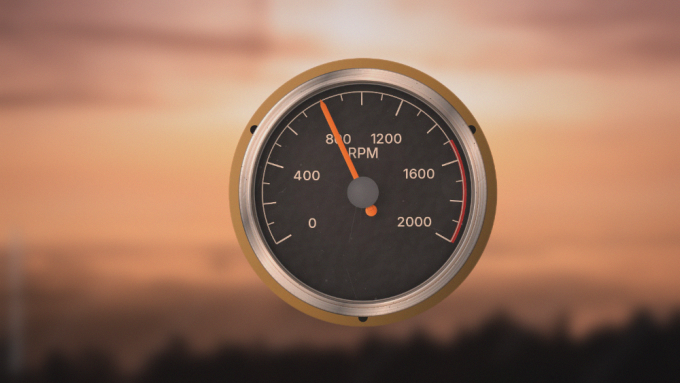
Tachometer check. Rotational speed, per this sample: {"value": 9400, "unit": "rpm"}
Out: {"value": 800, "unit": "rpm"}
